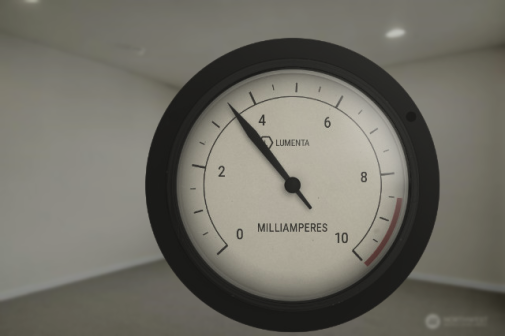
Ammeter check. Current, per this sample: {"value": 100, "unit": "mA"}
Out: {"value": 3.5, "unit": "mA"}
